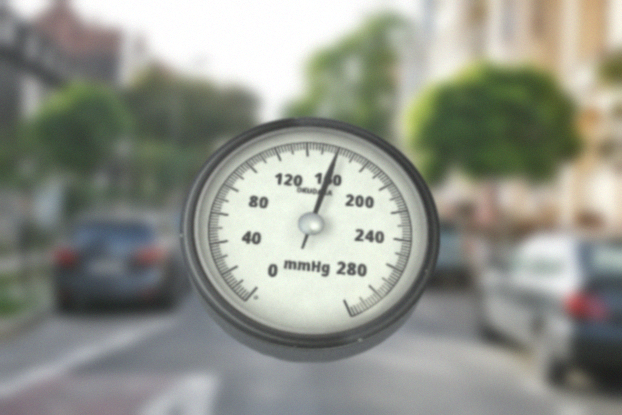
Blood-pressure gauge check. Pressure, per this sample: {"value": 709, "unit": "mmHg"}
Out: {"value": 160, "unit": "mmHg"}
